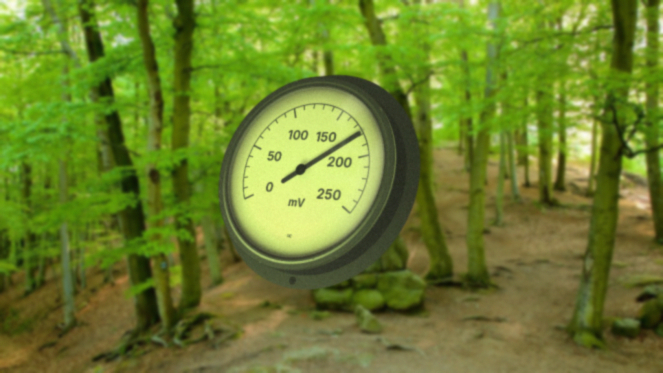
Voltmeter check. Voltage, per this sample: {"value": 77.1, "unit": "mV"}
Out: {"value": 180, "unit": "mV"}
